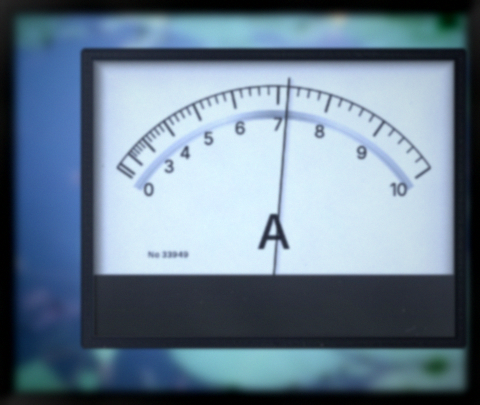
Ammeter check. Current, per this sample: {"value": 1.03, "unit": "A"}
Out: {"value": 7.2, "unit": "A"}
